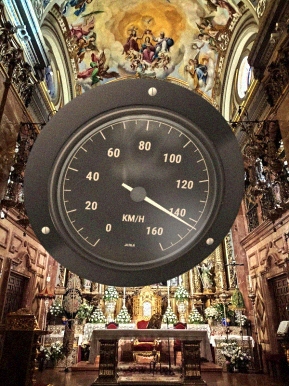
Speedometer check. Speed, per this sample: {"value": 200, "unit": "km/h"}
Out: {"value": 142.5, "unit": "km/h"}
